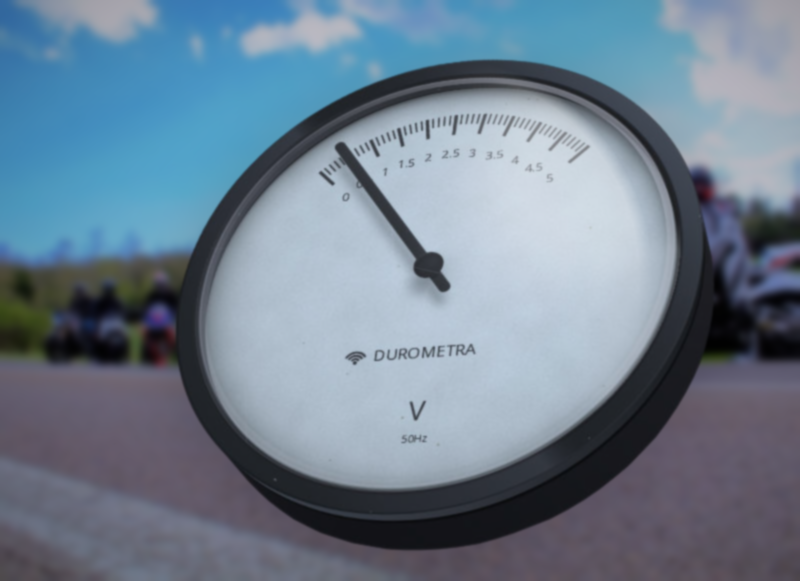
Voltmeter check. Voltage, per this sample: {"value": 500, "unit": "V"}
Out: {"value": 0.5, "unit": "V"}
